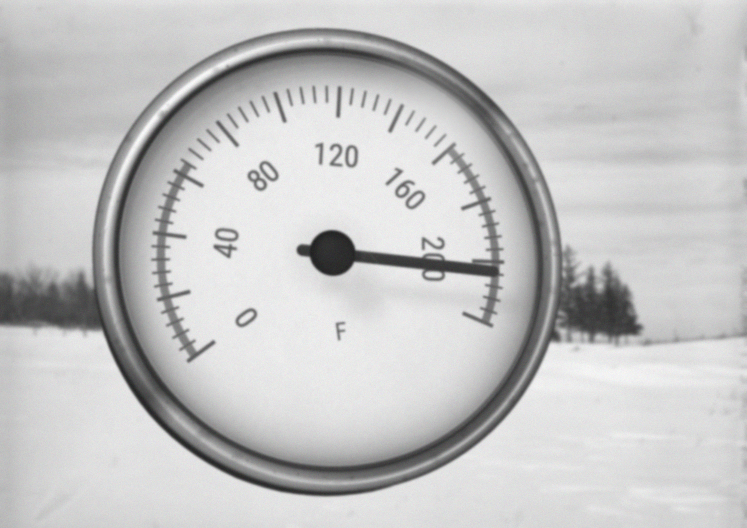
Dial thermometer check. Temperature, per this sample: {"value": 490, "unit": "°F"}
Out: {"value": 204, "unit": "°F"}
